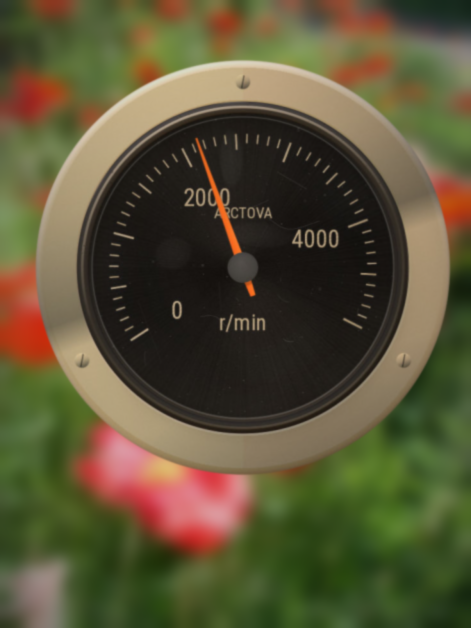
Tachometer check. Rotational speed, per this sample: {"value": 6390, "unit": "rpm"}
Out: {"value": 2150, "unit": "rpm"}
